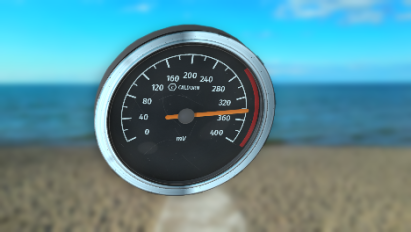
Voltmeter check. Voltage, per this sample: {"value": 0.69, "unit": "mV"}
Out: {"value": 340, "unit": "mV"}
